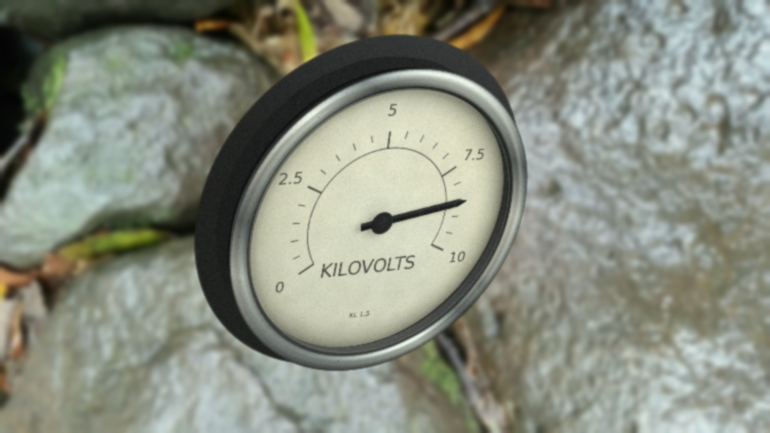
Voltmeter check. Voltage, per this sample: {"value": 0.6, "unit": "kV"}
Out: {"value": 8.5, "unit": "kV"}
